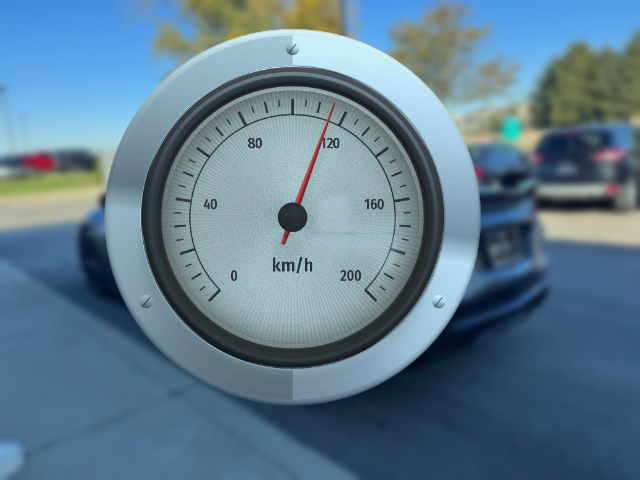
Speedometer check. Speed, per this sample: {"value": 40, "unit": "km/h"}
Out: {"value": 115, "unit": "km/h"}
